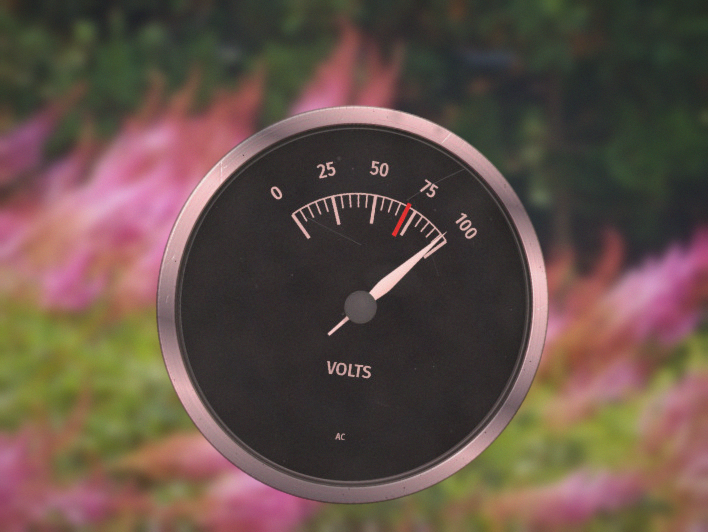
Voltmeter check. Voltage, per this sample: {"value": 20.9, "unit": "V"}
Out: {"value": 95, "unit": "V"}
